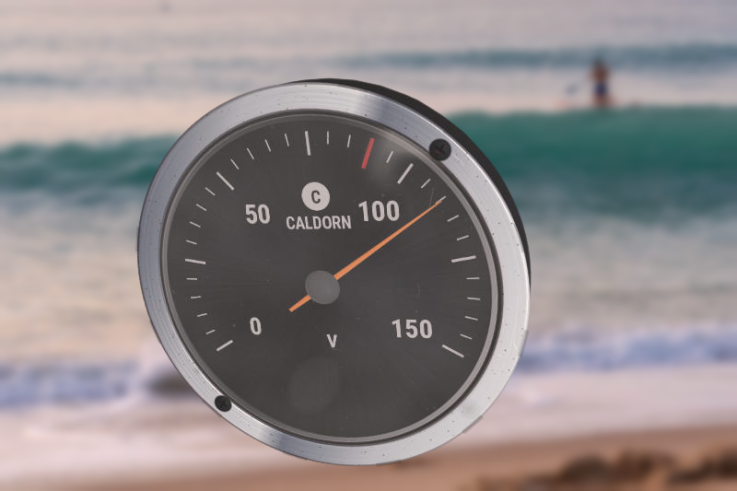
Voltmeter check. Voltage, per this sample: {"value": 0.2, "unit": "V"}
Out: {"value": 110, "unit": "V"}
